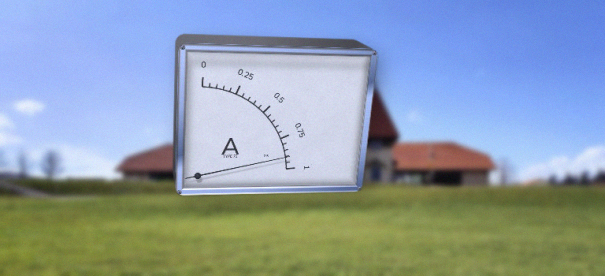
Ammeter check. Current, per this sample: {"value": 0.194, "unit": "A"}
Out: {"value": 0.9, "unit": "A"}
